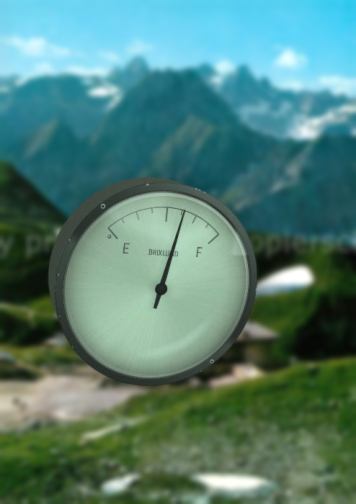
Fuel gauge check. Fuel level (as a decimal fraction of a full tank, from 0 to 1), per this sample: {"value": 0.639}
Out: {"value": 0.625}
